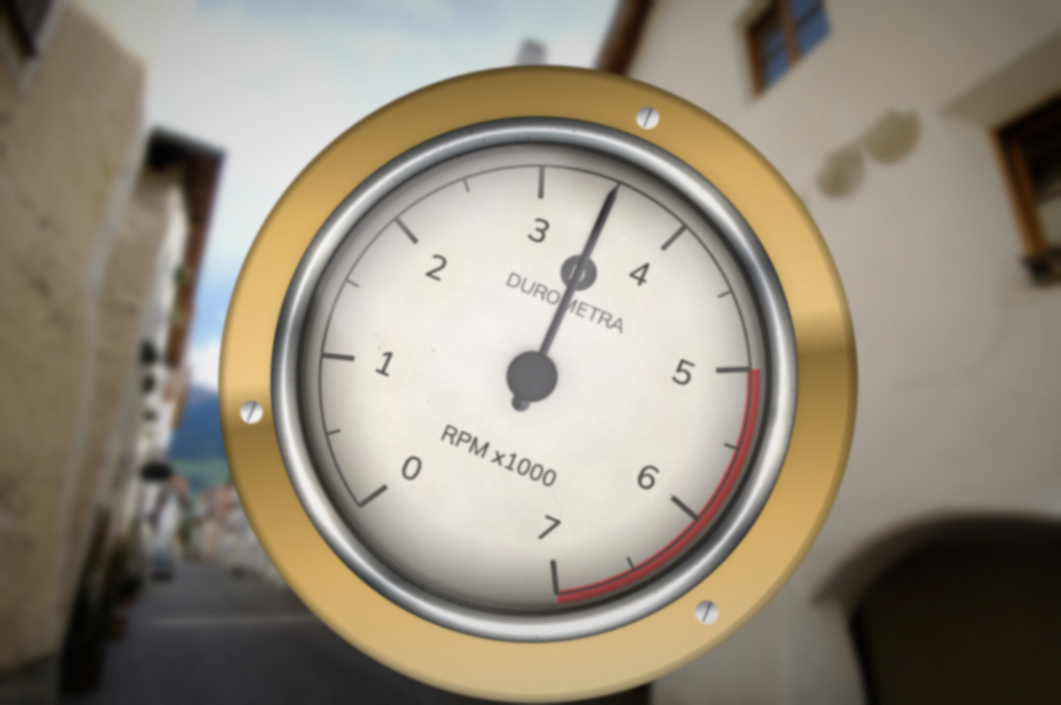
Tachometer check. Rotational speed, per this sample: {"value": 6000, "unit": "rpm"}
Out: {"value": 3500, "unit": "rpm"}
